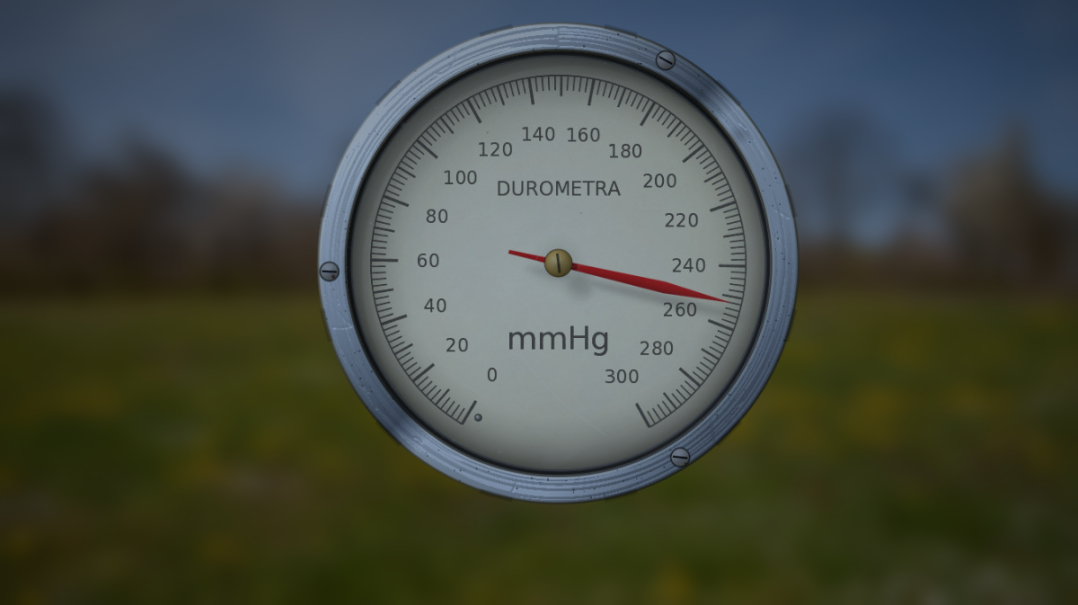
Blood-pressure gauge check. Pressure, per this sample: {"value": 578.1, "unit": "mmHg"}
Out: {"value": 252, "unit": "mmHg"}
